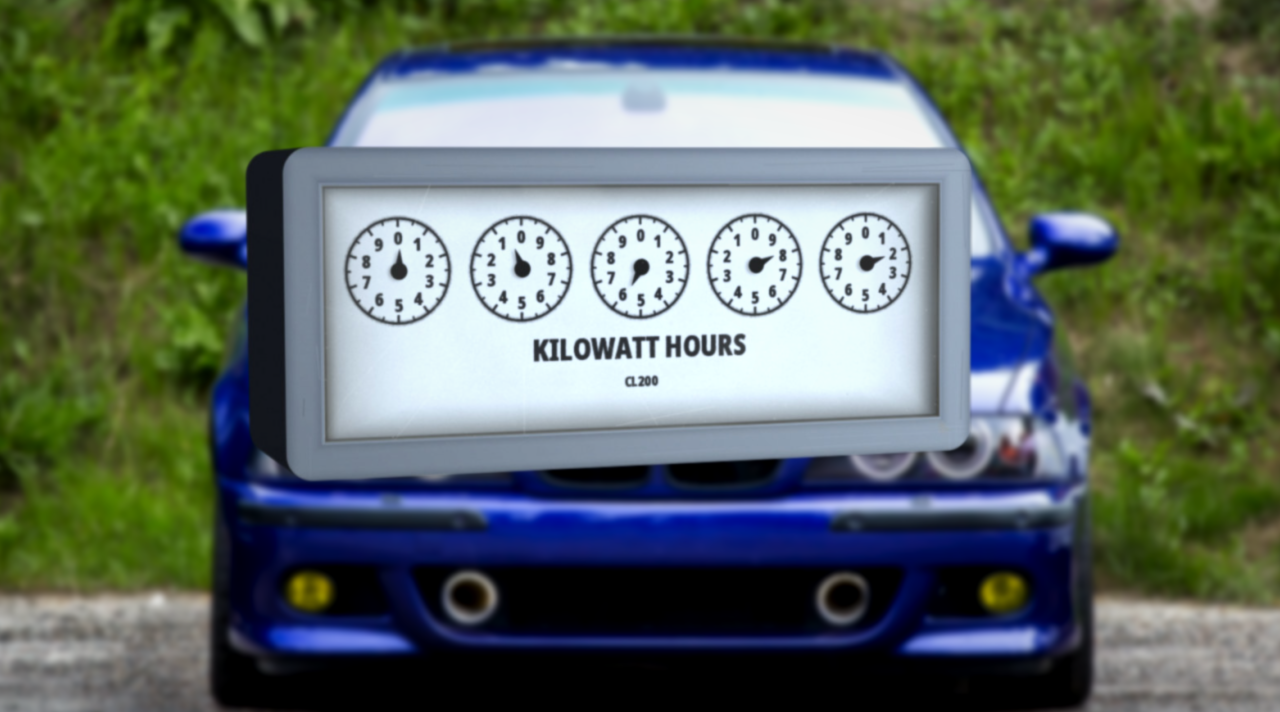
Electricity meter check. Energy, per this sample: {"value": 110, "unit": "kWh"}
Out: {"value": 582, "unit": "kWh"}
